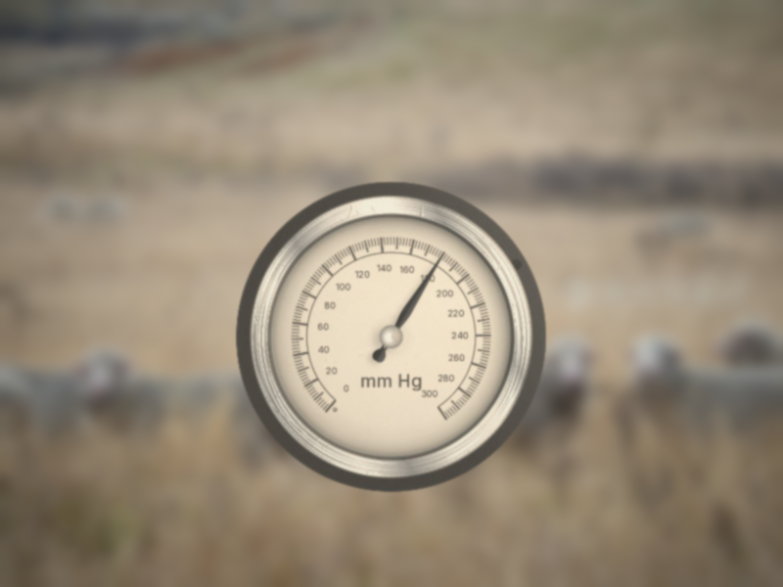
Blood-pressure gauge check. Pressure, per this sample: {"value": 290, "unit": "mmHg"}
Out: {"value": 180, "unit": "mmHg"}
